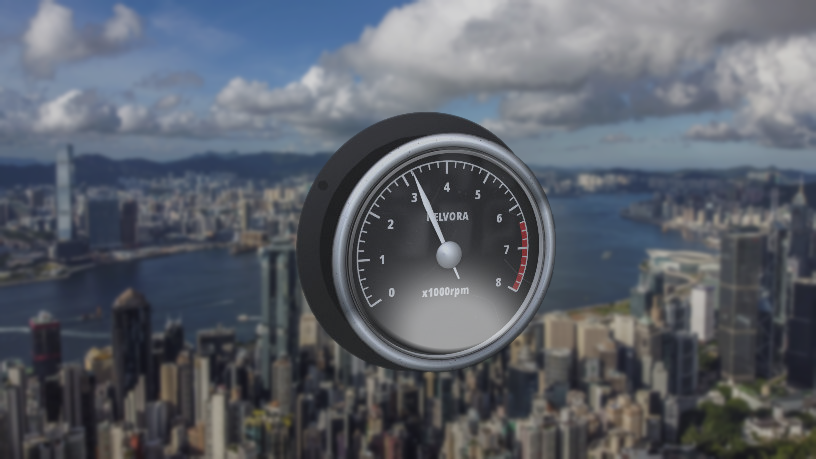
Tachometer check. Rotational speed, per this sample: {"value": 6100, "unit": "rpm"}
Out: {"value": 3200, "unit": "rpm"}
